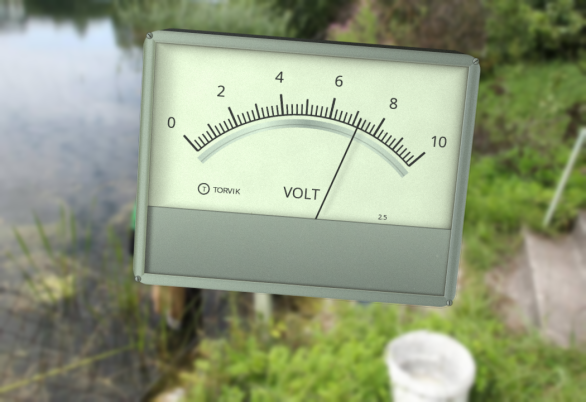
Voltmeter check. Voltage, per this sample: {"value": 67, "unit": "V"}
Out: {"value": 7.2, "unit": "V"}
